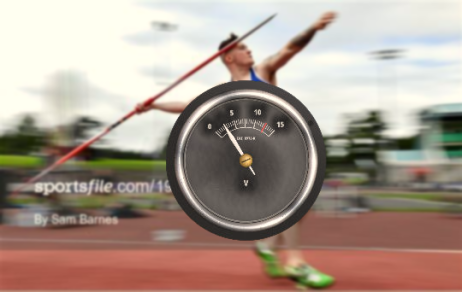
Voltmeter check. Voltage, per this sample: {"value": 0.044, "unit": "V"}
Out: {"value": 2.5, "unit": "V"}
